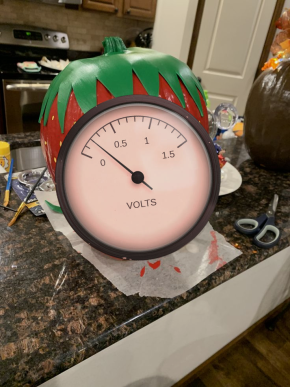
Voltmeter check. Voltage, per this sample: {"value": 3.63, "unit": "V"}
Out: {"value": 0.2, "unit": "V"}
